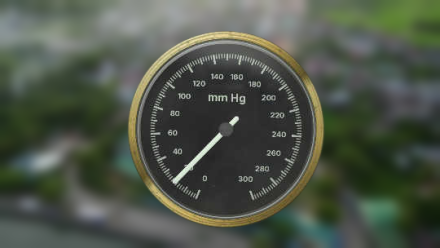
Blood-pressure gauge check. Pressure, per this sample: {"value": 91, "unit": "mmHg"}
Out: {"value": 20, "unit": "mmHg"}
